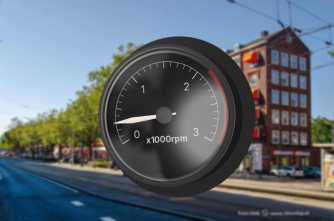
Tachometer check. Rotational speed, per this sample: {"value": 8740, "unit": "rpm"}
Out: {"value": 300, "unit": "rpm"}
